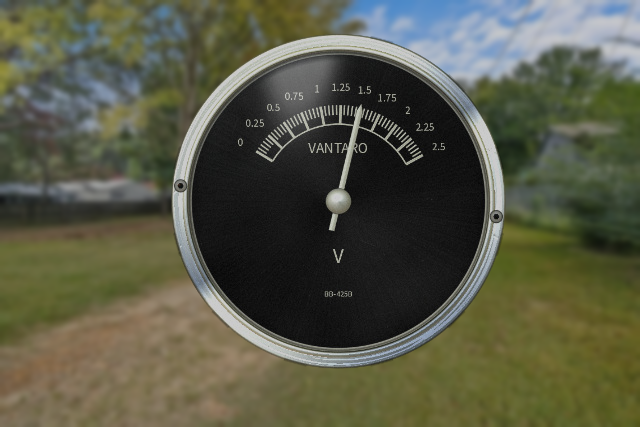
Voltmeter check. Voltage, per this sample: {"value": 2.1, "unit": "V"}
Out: {"value": 1.5, "unit": "V"}
